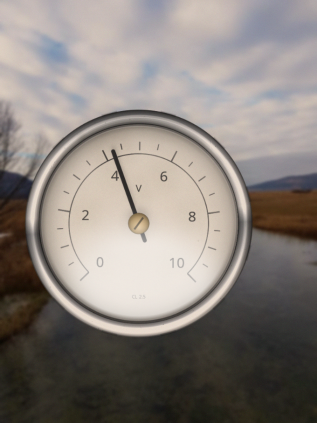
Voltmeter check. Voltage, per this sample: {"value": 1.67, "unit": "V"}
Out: {"value": 4.25, "unit": "V"}
